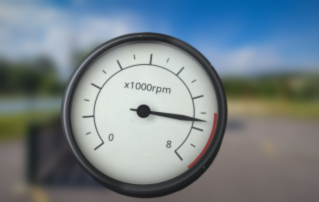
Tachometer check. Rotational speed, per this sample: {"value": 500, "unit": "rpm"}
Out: {"value": 6750, "unit": "rpm"}
